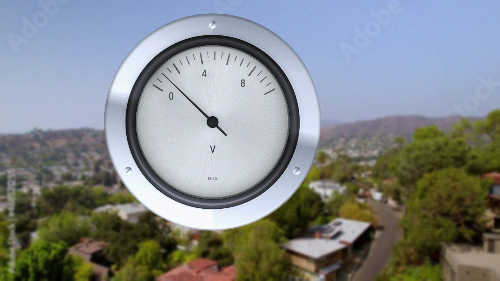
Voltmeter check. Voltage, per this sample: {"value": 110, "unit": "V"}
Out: {"value": 1, "unit": "V"}
